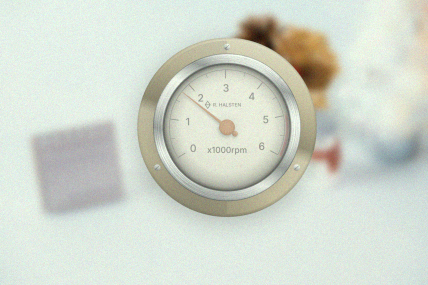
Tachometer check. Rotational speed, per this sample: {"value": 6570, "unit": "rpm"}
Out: {"value": 1750, "unit": "rpm"}
